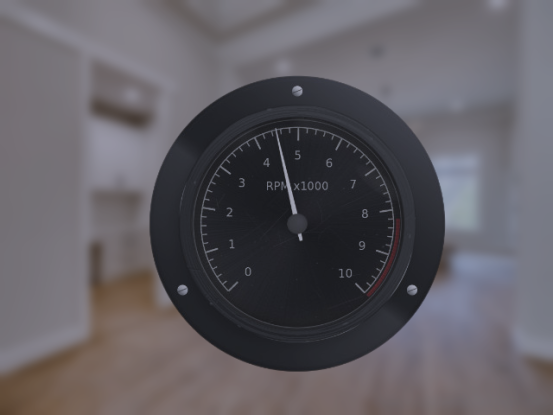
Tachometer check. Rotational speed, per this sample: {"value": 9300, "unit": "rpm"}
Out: {"value": 4500, "unit": "rpm"}
